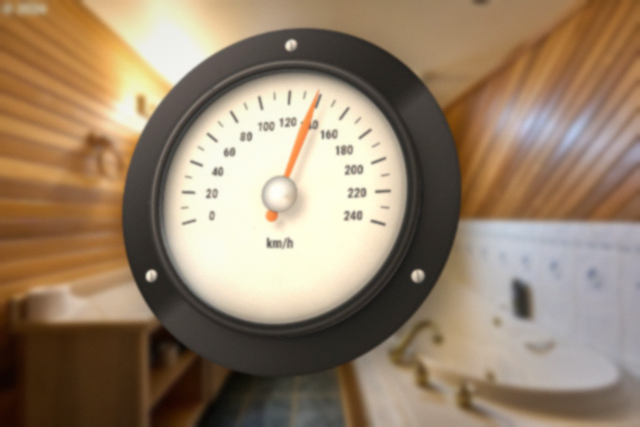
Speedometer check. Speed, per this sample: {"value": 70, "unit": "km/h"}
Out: {"value": 140, "unit": "km/h"}
